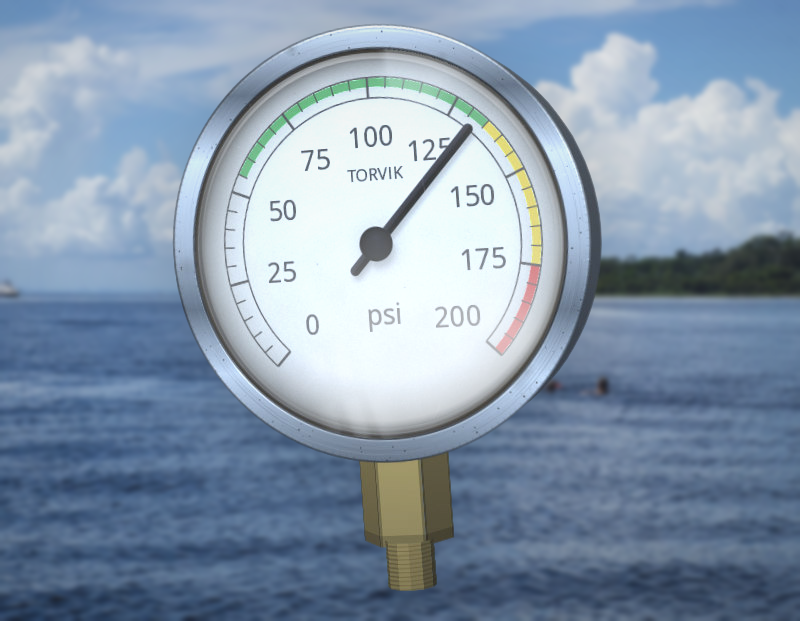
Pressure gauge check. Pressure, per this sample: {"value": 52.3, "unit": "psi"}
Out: {"value": 132.5, "unit": "psi"}
